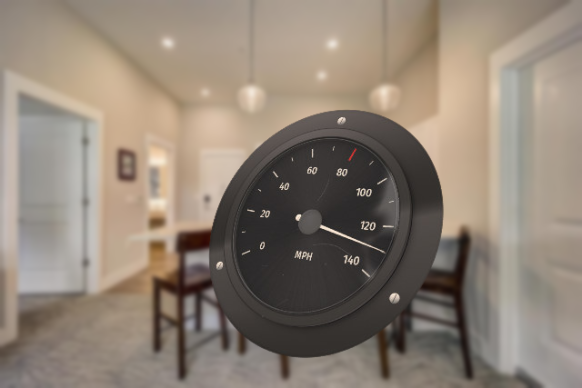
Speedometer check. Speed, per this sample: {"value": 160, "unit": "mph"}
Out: {"value": 130, "unit": "mph"}
